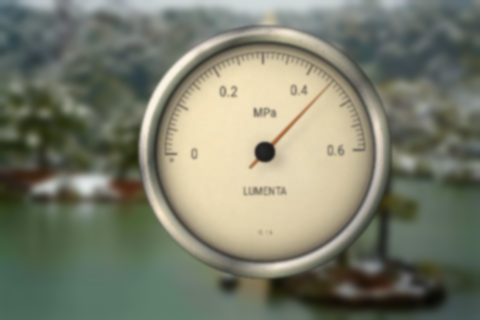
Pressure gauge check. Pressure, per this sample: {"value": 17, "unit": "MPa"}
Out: {"value": 0.45, "unit": "MPa"}
